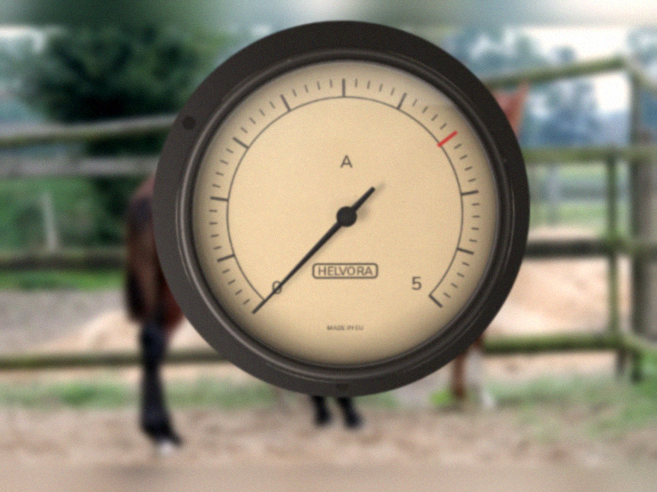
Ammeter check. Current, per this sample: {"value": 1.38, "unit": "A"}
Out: {"value": 0, "unit": "A"}
